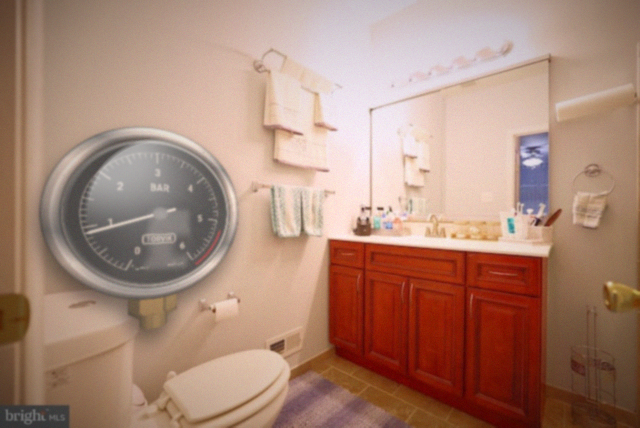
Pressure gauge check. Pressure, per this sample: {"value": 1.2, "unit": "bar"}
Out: {"value": 0.9, "unit": "bar"}
